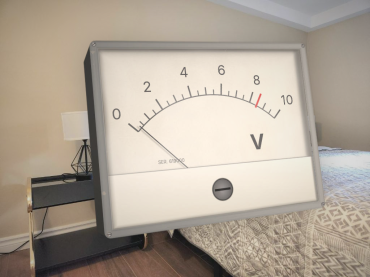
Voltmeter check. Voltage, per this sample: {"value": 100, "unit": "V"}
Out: {"value": 0.25, "unit": "V"}
